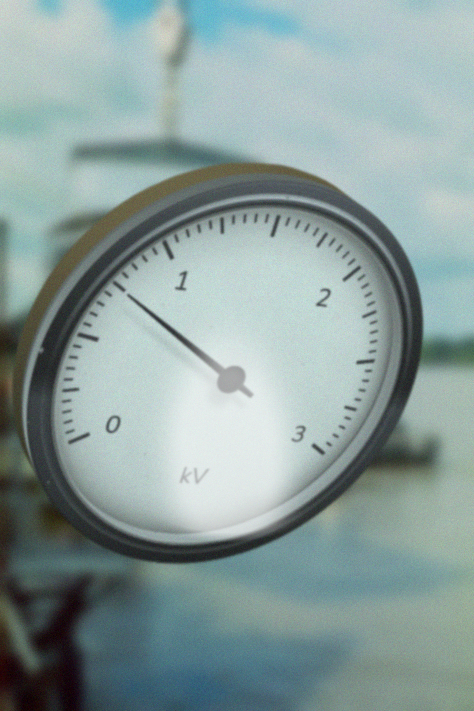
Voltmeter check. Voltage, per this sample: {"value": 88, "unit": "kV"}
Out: {"value": 0.75, "unit": "kV"}
